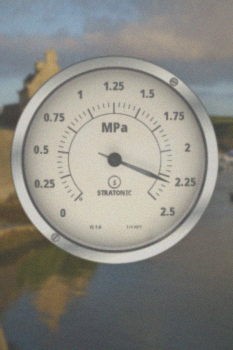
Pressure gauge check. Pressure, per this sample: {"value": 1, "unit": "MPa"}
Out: {"value": 2.3, "unit": "MPa"}
